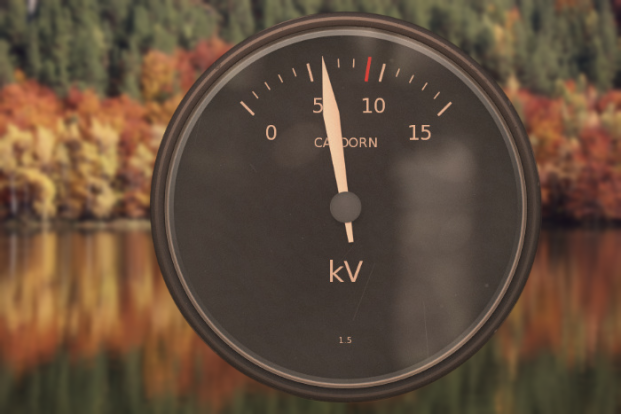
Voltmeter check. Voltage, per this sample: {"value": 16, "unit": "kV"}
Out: {"value": 6, "unit": "kV"}
